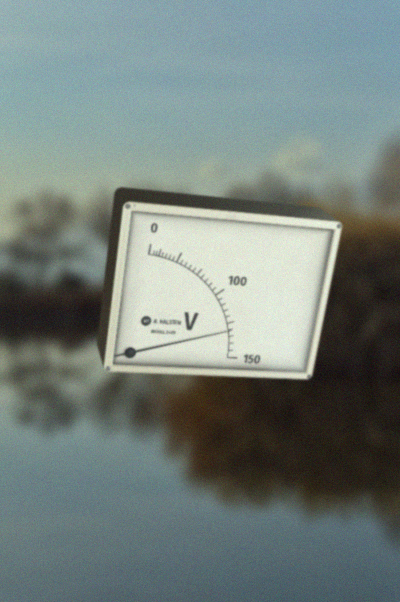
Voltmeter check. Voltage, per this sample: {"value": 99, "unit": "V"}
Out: {"value": 130, "unit": "V"}
